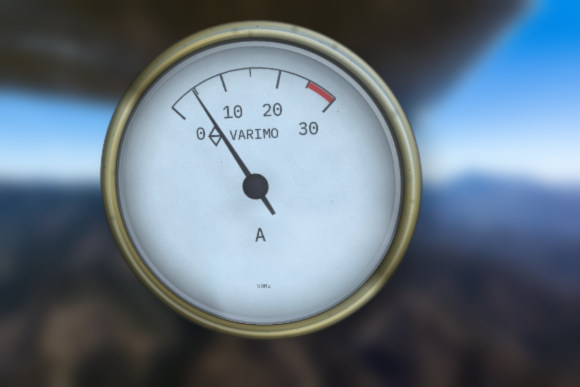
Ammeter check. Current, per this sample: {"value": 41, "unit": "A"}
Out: {"value": 5, "unit": "A"}
